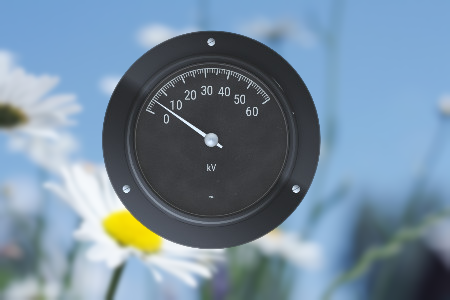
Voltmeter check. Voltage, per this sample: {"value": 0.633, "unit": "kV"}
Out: {"value": 5, "unit": "kV"}
